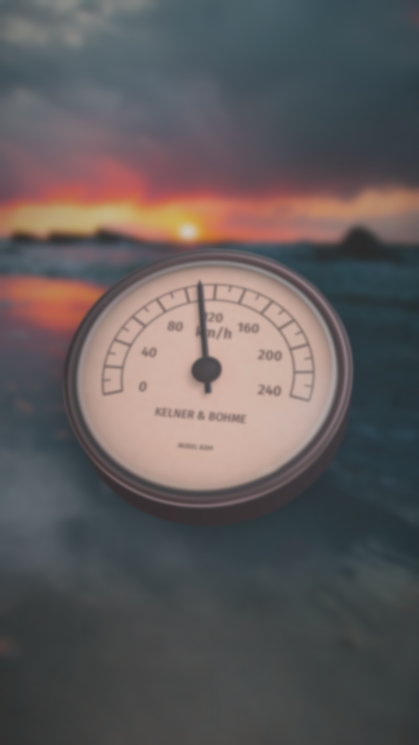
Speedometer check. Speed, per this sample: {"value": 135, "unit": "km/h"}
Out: {"value": 110, "unit": "km/h"}
